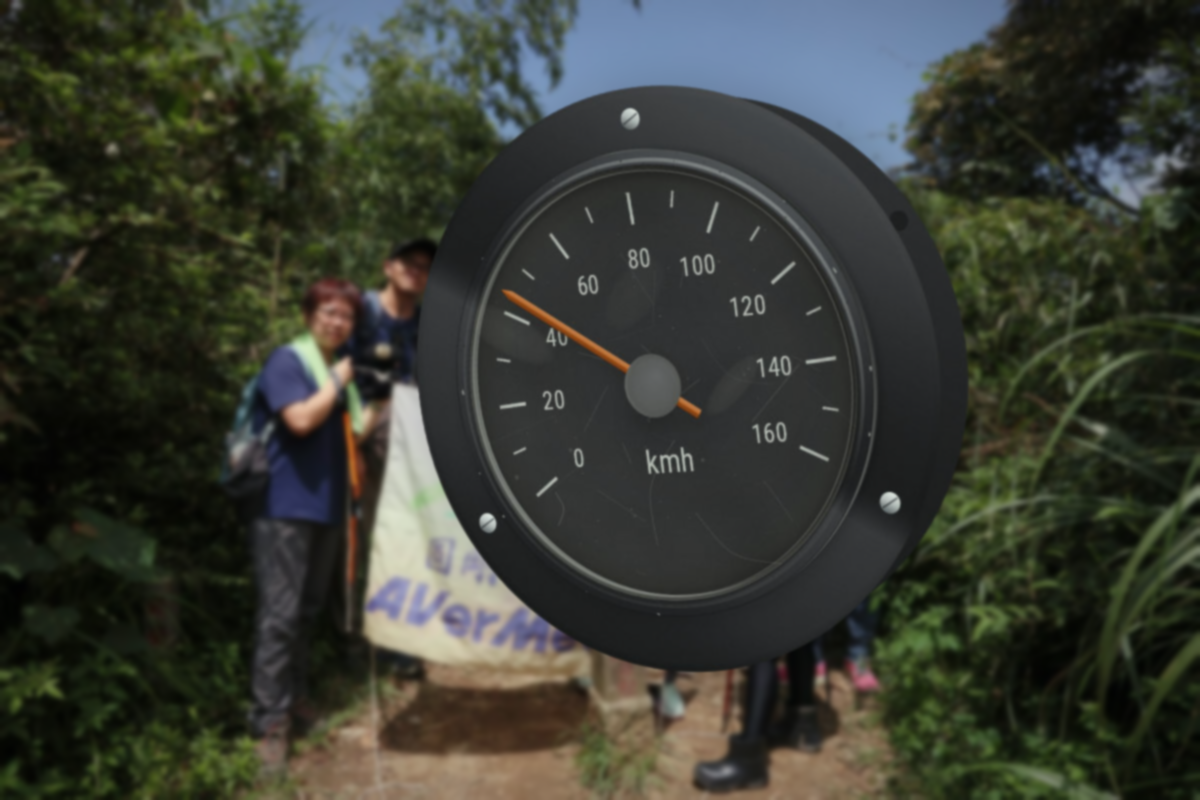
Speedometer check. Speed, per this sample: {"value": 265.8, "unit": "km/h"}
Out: {"value": 45, "unit": "km/h"}
